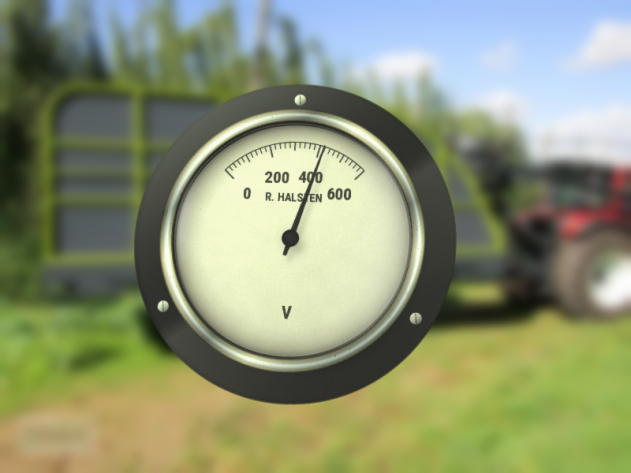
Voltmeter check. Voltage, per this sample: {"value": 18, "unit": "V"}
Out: {"value": 420, "unit": "V"}
